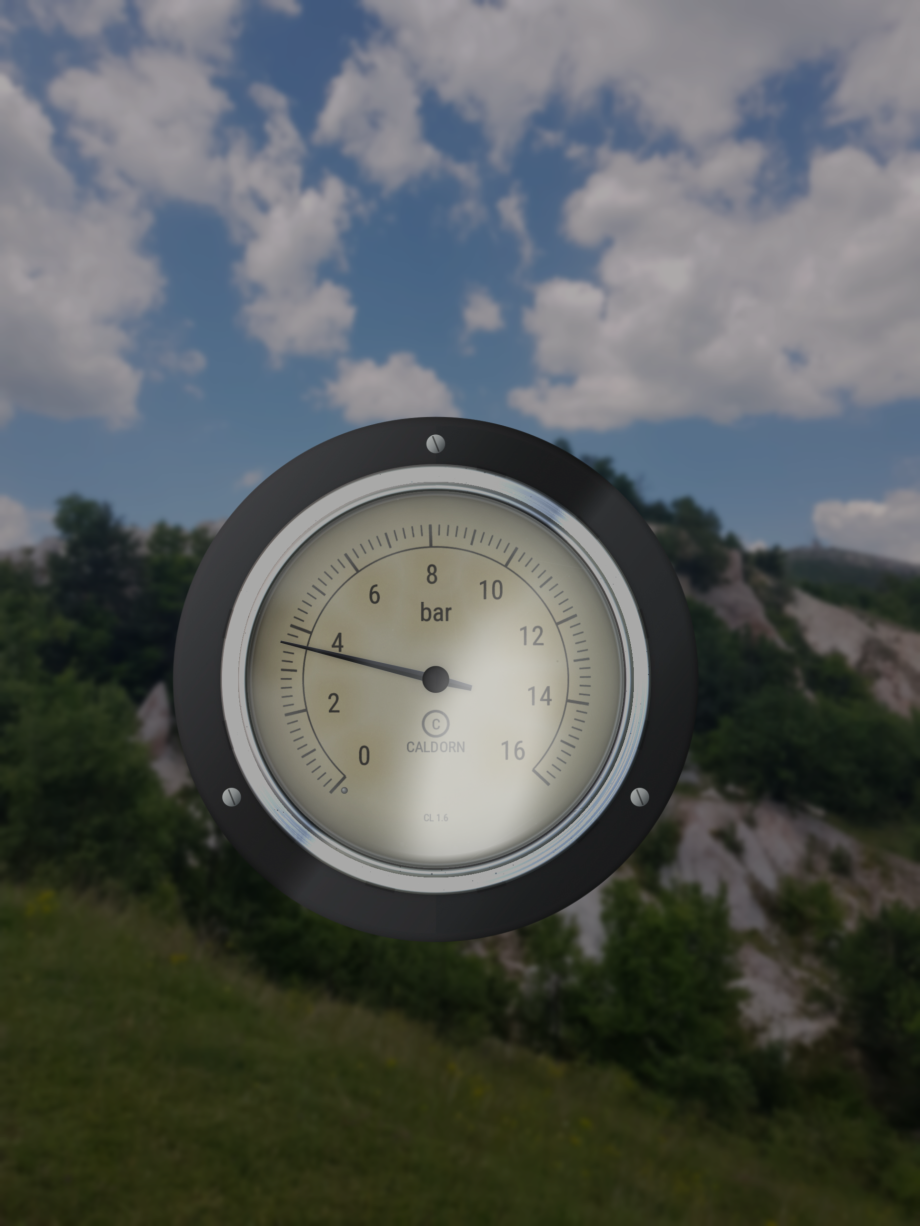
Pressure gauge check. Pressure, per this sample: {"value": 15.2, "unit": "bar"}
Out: {"value": 3.6, "unit": "bar"}
